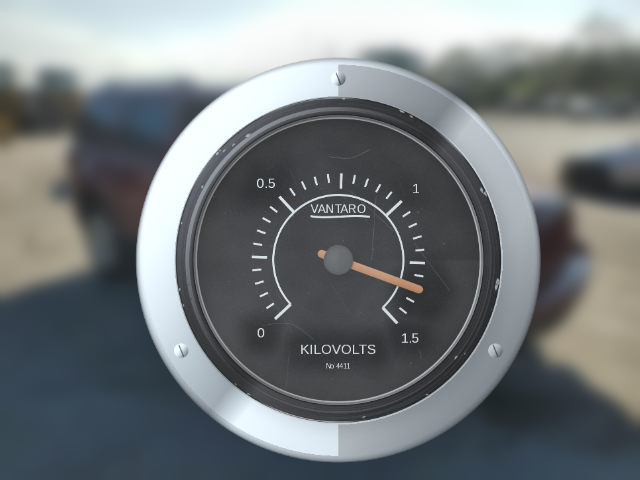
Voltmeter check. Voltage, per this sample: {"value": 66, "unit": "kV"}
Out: {"value": 1.35, "unit": "kV"}
